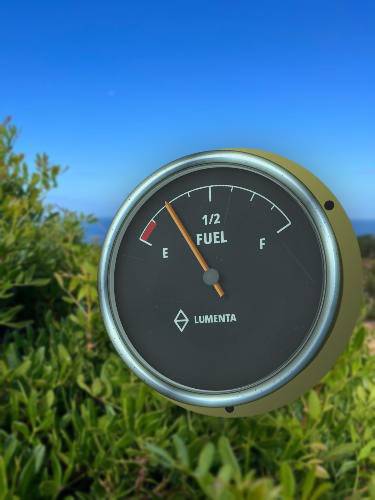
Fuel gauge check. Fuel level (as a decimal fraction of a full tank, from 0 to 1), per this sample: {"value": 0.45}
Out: {"value": 0.25}
